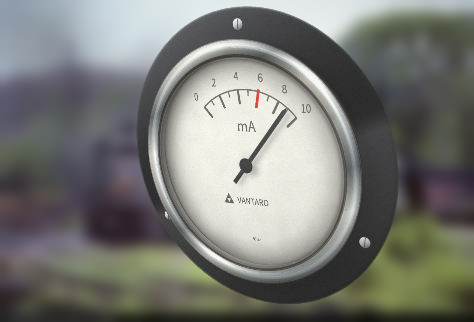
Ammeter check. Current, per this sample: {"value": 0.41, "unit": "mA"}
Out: {"value": 9, "unit": "mA"}
